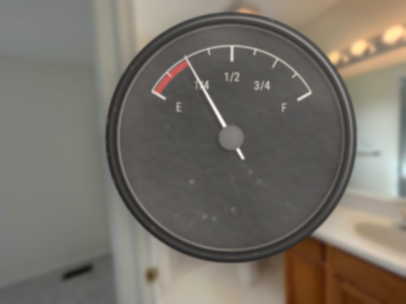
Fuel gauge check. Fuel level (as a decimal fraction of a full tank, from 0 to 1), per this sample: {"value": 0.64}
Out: {"value": 0.25}
